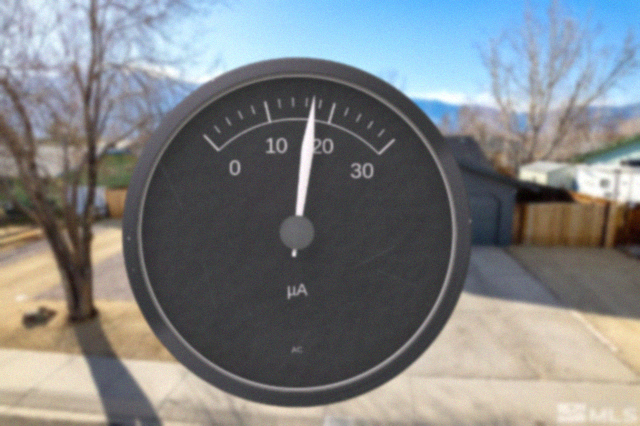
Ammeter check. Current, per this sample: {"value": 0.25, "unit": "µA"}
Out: {"value": 17, "unit": "µA"}
